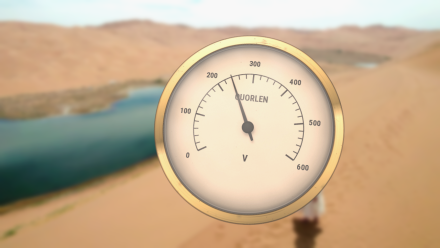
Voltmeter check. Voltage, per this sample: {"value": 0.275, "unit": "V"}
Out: {"value": 240, "unit": "V"}
